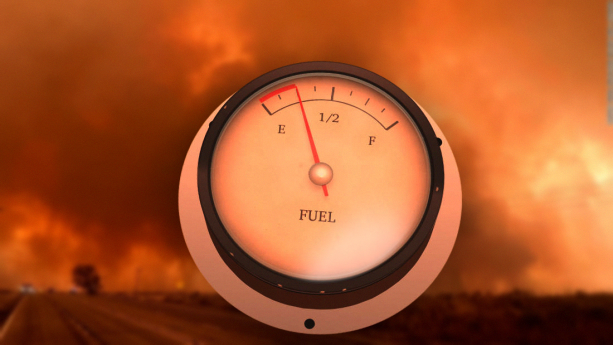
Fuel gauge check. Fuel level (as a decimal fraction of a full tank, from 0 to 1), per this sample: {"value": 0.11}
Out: {"value": 0.25}
